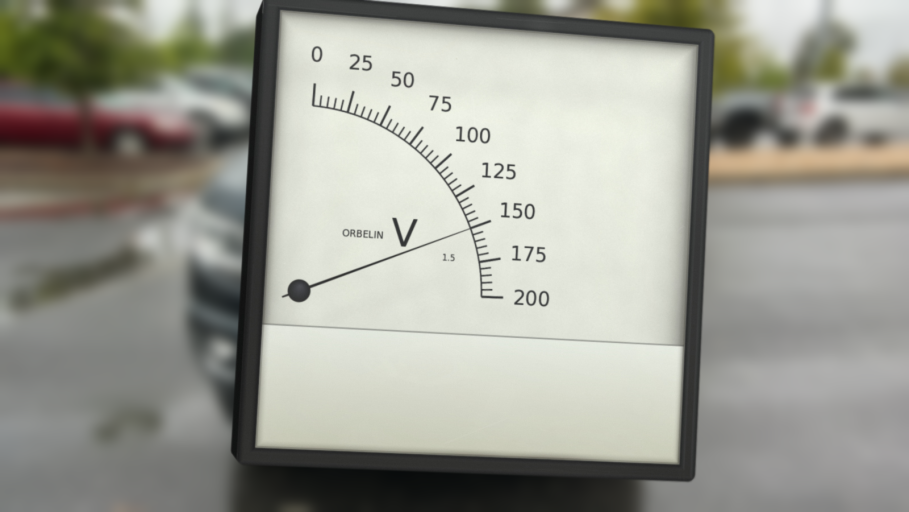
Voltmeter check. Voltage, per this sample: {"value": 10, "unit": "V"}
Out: {"value": 150, "unit": "V"}
